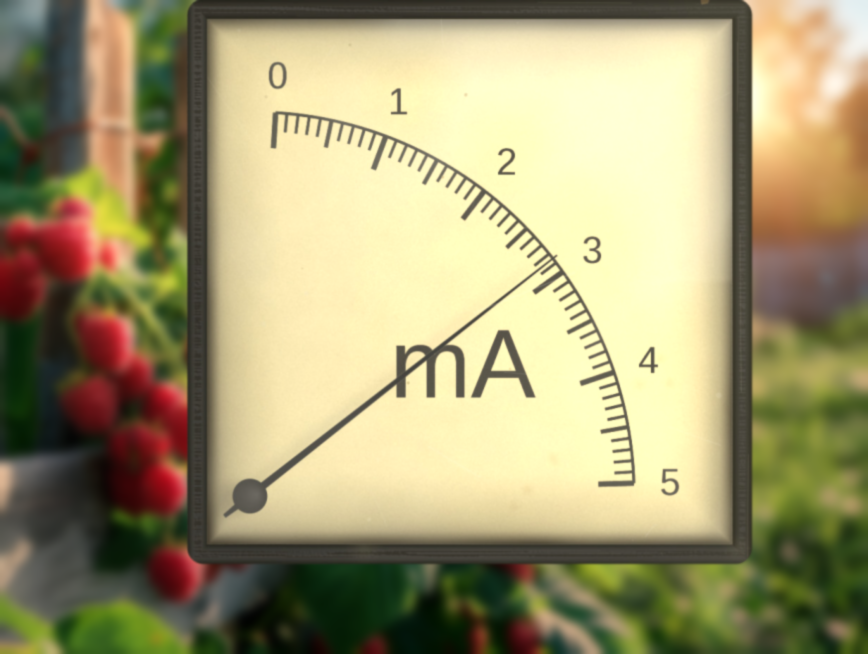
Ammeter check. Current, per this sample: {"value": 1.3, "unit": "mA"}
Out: {"value": 2.85, "unit": "mA"}
